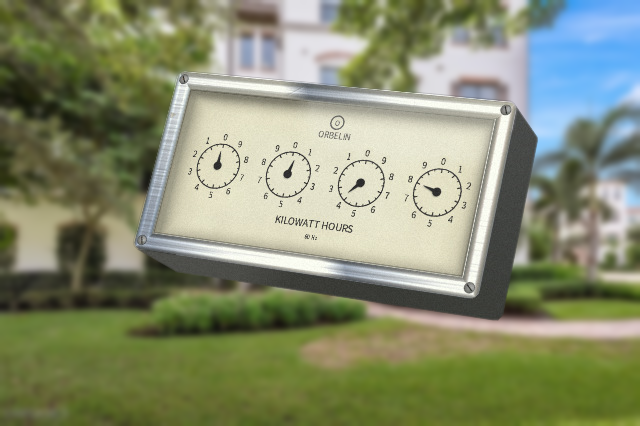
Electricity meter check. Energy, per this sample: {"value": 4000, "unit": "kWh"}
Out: {"value": 38, "unit": "kWh"}
